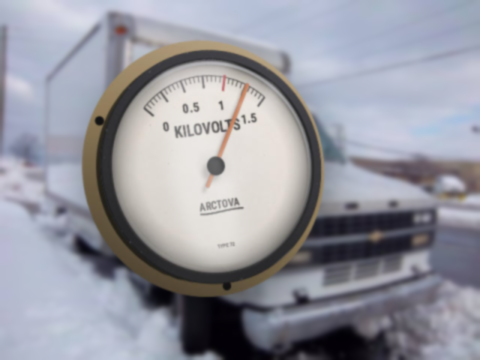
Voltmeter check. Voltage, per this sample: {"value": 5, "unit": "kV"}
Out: {"value": 1.25, "unit": "kV"}
